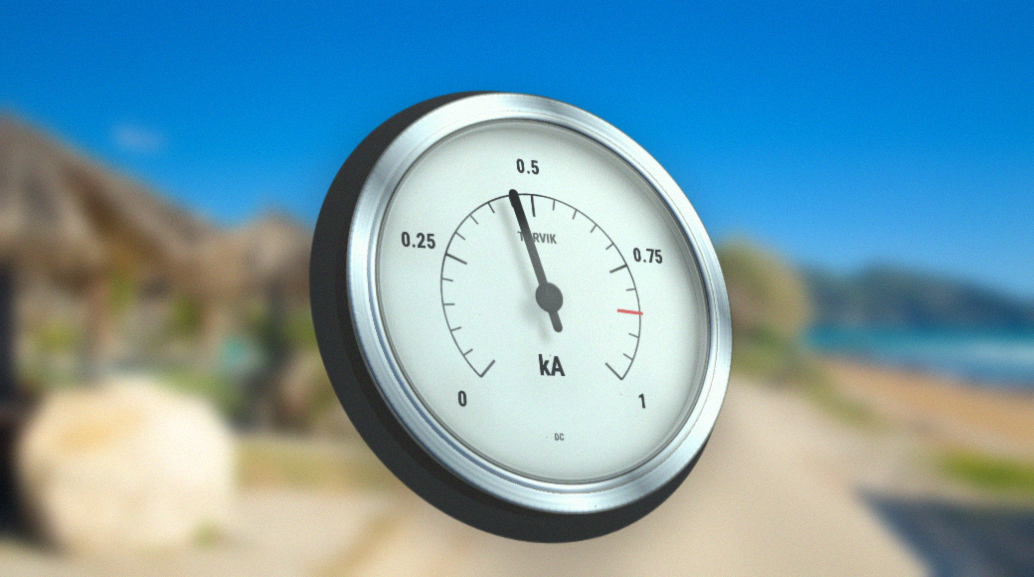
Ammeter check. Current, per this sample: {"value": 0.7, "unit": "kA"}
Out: {"value": 0.45, "unit": "kA"}
